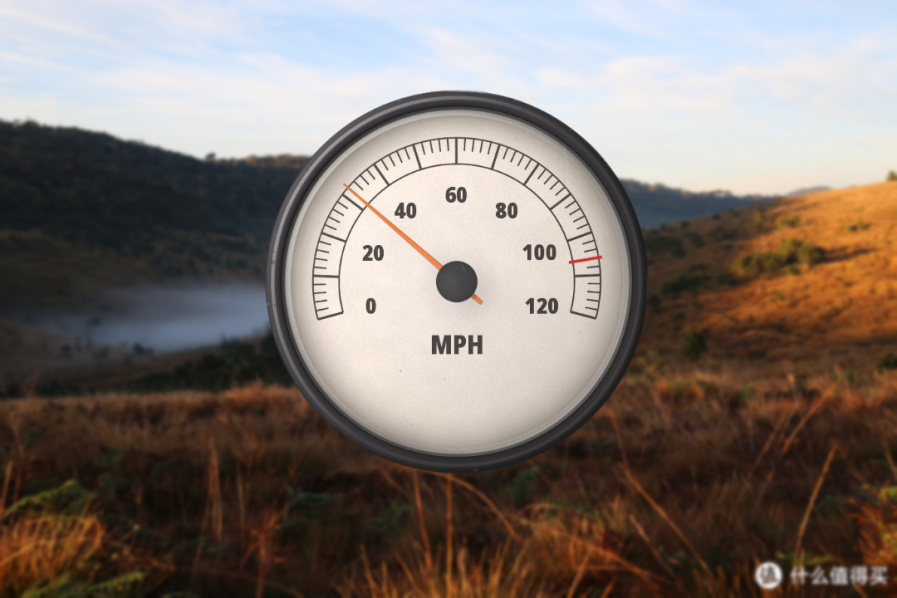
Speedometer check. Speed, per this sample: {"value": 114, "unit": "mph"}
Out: {"value": 32, "unit": "mph"}
